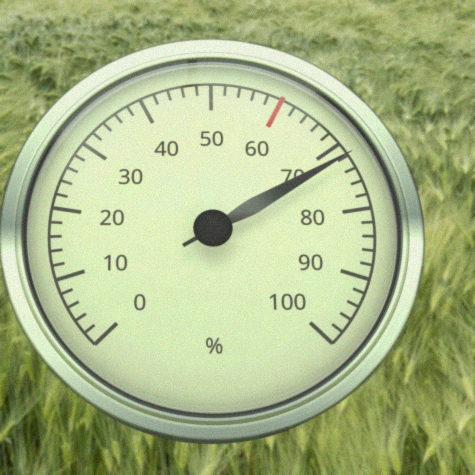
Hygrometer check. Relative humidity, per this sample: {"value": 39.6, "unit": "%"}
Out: {"value": 72, "unit": "%"}
